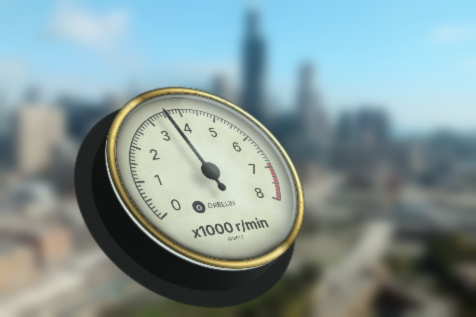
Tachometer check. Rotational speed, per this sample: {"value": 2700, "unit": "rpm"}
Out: {"value": 3500, "unit": "rpm"}
